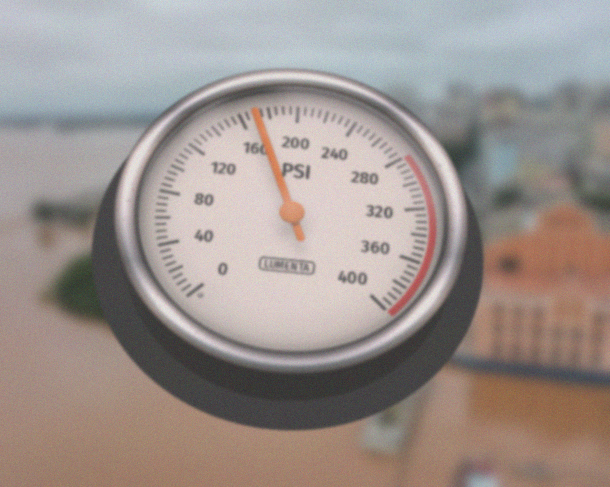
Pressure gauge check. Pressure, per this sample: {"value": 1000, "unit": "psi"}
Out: {"value": 170, "unit": "psi"}
